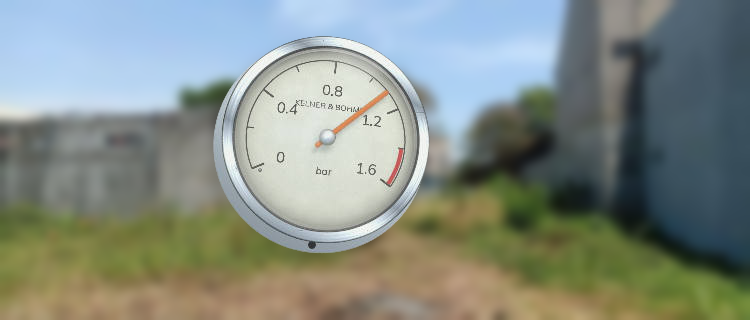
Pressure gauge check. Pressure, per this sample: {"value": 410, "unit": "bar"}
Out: {"value": 1.1, "unit": "bar"}
